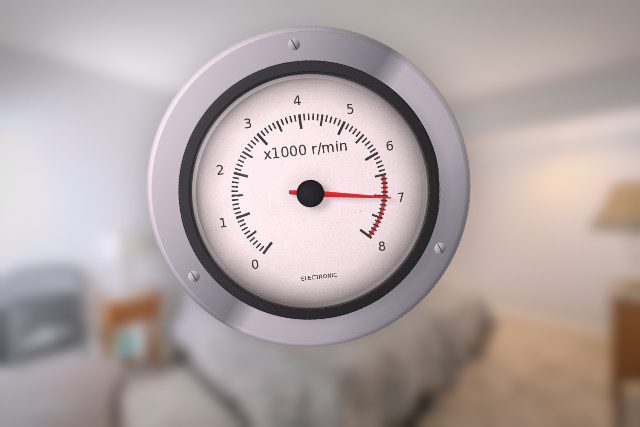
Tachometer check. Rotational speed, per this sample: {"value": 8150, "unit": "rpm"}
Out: {"value": 7000, "unit": "rpm"}
